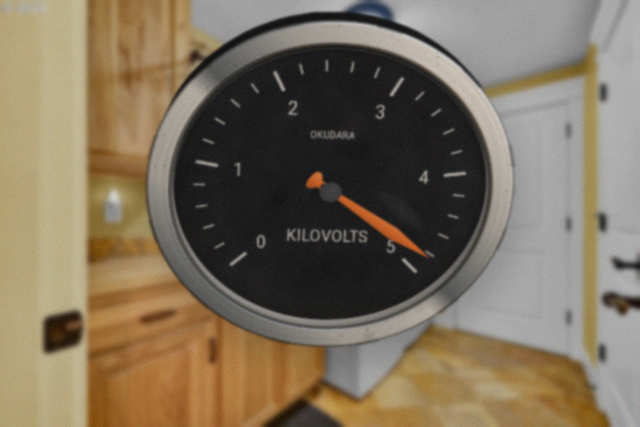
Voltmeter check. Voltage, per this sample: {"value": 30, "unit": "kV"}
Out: {"value": 4.8, "unit": "kV"}
